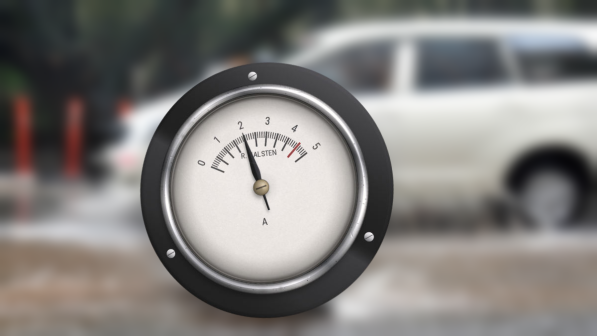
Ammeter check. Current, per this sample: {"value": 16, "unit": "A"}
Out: {"value": 2, "unit": "A"}
